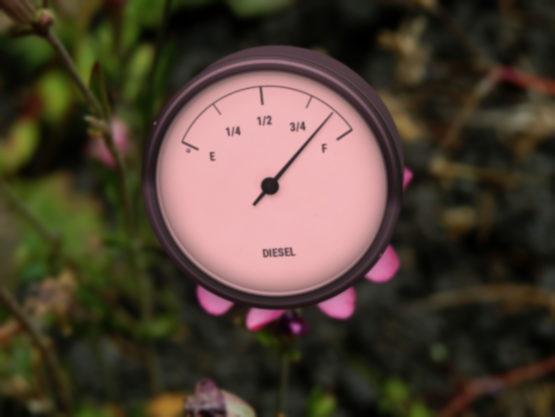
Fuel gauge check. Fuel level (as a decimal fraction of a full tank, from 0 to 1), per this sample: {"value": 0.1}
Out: {"value": 0.875}
